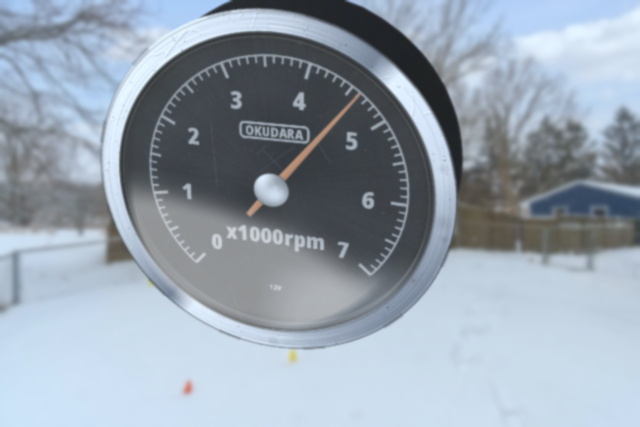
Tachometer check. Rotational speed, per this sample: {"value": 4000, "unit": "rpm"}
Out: {"value": 4600, "unit": "rpm"}
